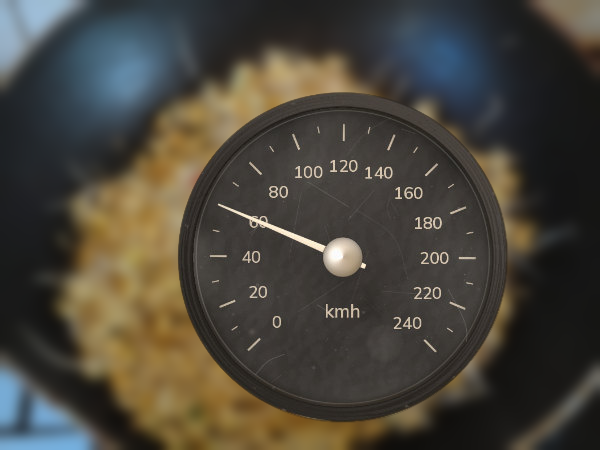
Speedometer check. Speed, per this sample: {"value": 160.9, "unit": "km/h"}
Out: {"value": 60, "unit": "km/h"}
